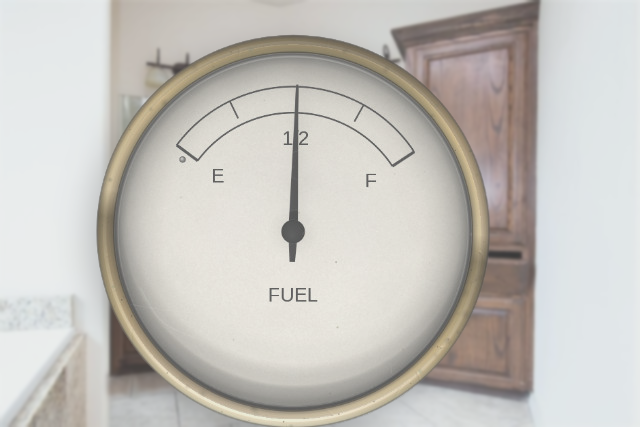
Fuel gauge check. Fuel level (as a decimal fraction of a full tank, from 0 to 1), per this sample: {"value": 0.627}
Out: {"value": 0.5}
